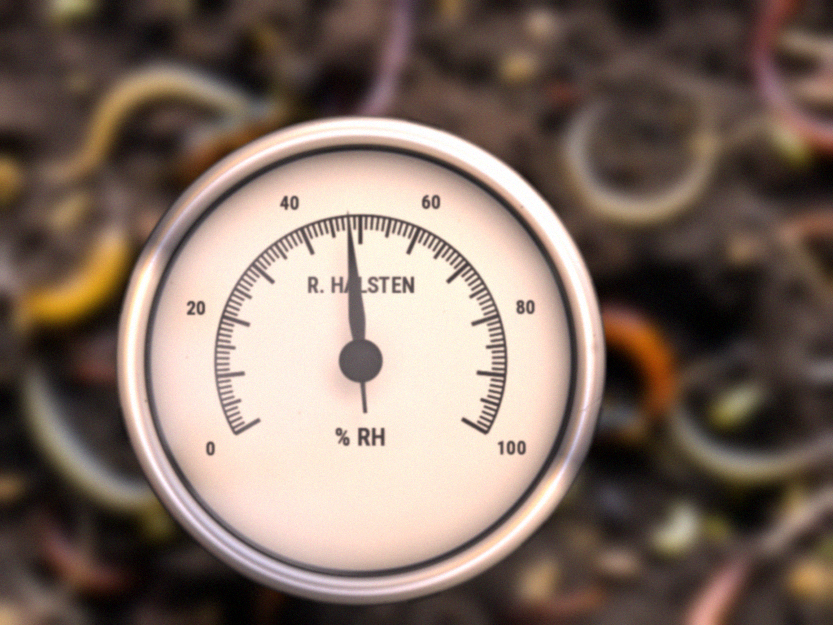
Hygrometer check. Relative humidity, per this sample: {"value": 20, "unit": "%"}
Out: {"value": 48, "unit": "%"}
